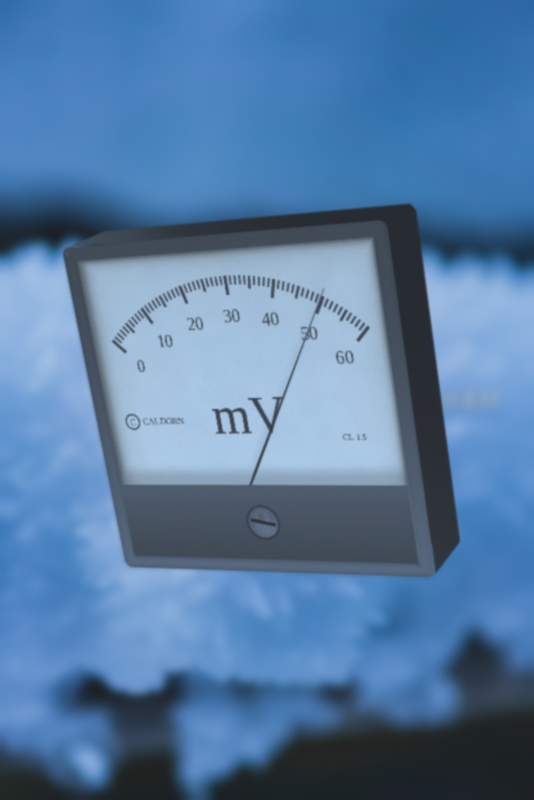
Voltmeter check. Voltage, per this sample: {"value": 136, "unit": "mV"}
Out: {"value": 50, "unit": "mV"}
